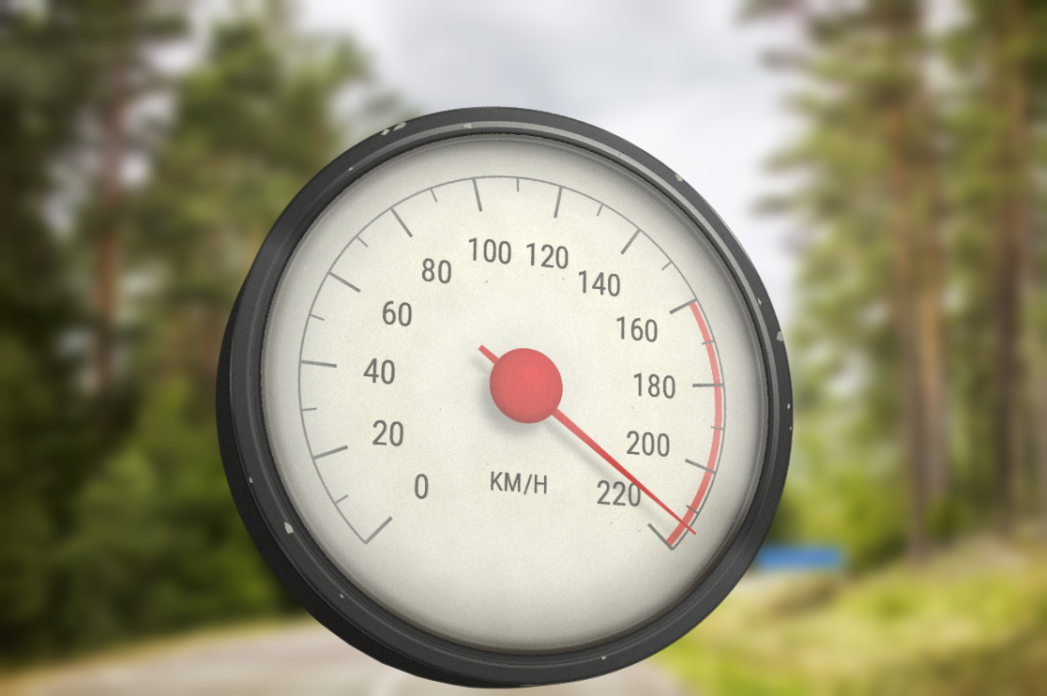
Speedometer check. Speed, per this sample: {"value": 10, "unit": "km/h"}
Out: {"value": 215, "unit": "km/h"}
